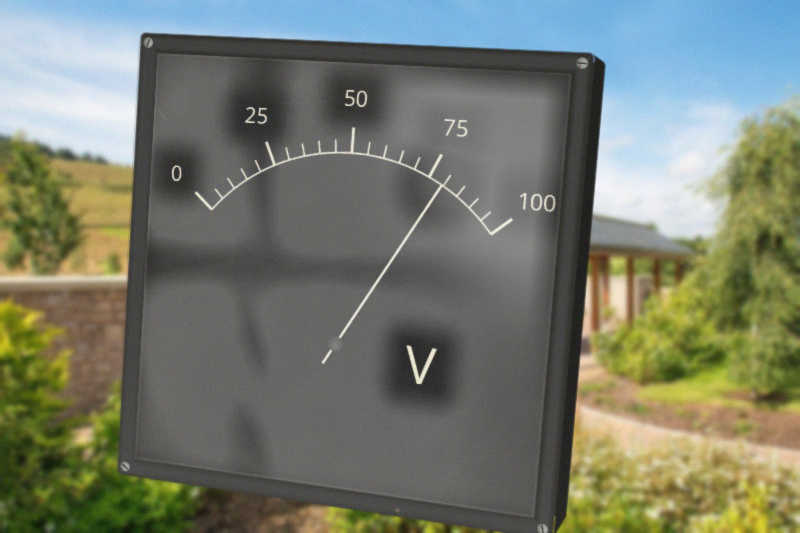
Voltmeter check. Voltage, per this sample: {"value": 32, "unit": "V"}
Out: {"value": 80, "unit": "V"}
